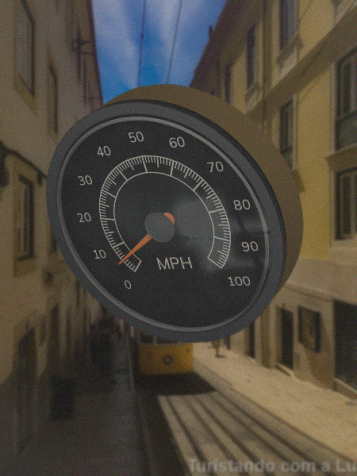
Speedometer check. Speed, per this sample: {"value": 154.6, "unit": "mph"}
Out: {"value": 5, "unit": "mph"}
